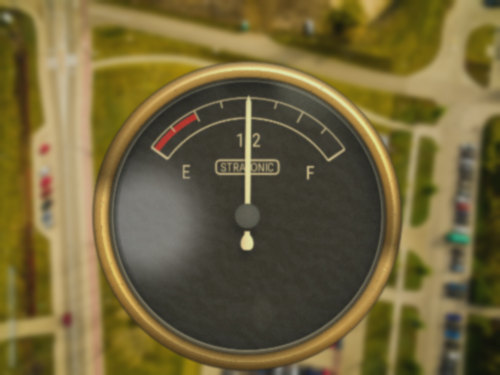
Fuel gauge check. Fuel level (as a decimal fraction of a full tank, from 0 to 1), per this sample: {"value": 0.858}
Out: {"value": 0.5}
